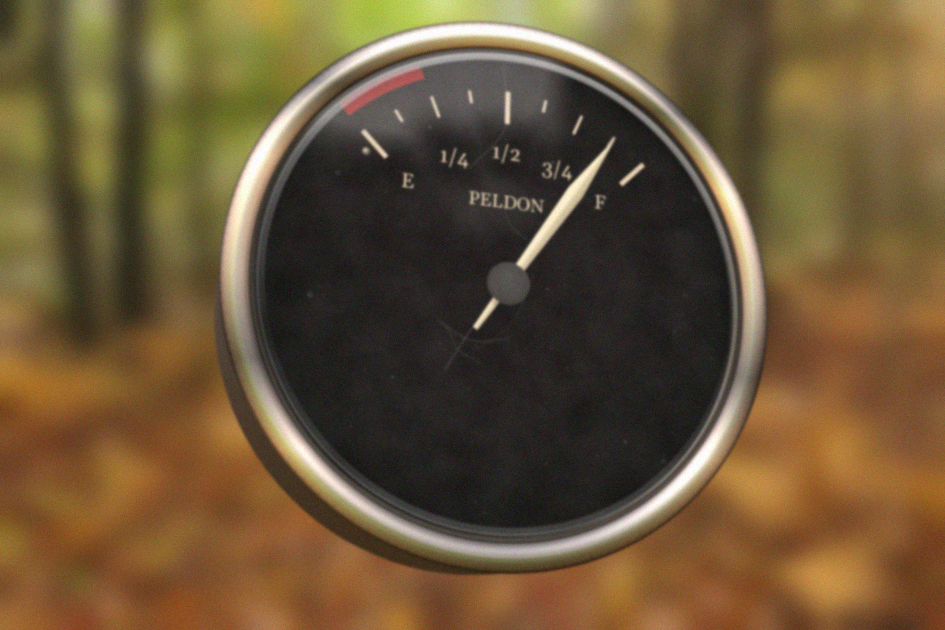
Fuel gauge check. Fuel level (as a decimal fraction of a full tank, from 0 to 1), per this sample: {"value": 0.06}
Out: {"value": 0.875}
